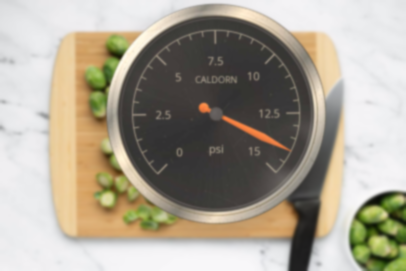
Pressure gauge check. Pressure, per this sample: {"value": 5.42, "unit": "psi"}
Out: {"value": 14, "unit": "psi"}
